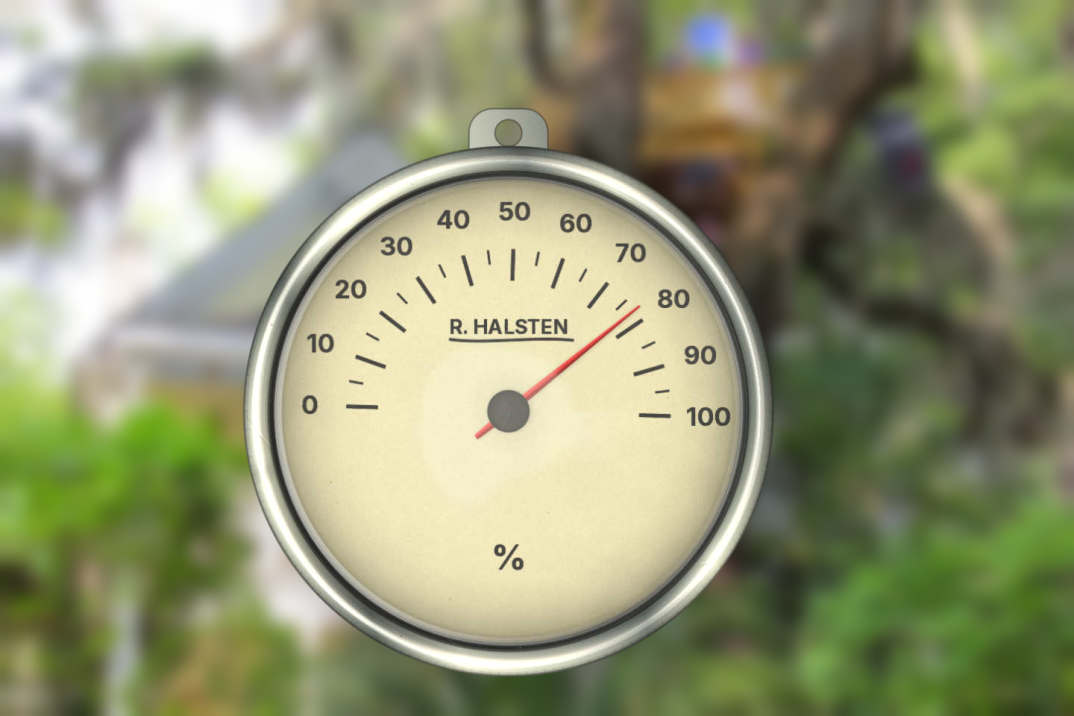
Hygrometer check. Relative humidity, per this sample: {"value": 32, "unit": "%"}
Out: {"value": 77.5, "unit": "%"}
